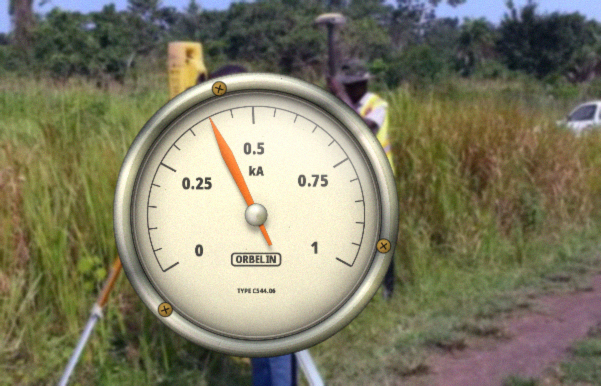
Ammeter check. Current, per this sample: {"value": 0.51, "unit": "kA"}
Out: {"value": 0.4, "unit": "kA"}
